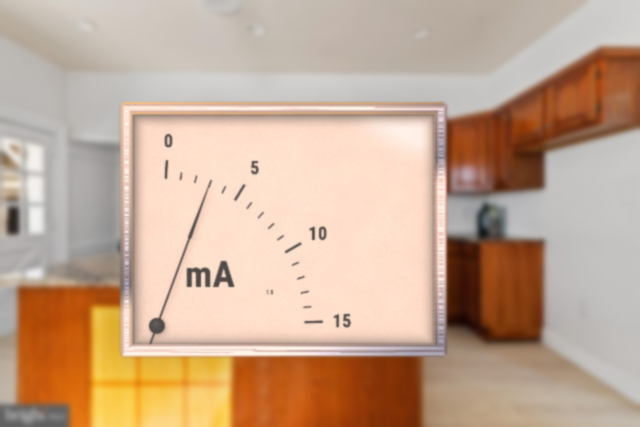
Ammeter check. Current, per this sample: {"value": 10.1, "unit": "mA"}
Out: {"value": 3, "unit": "mA"}
